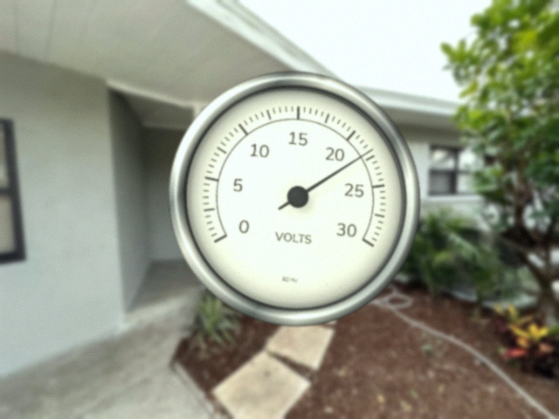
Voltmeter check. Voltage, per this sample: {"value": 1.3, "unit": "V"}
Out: {"value": 22, "unit": "V"}
